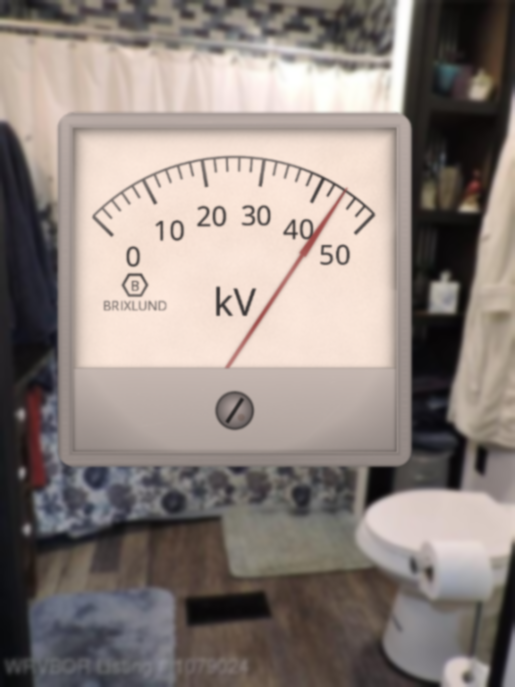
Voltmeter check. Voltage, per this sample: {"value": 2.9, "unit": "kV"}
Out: {"value": 44, "unit": "kV"}
